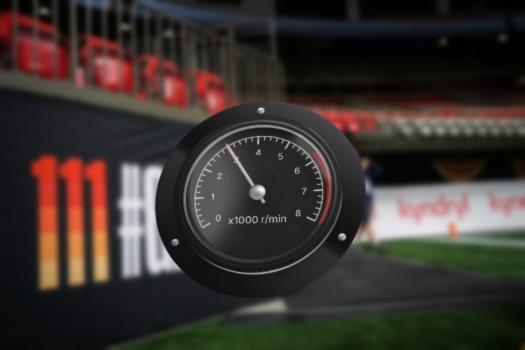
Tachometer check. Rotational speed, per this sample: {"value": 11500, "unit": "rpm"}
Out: {"value": 3000, "unit": "rpm"}
